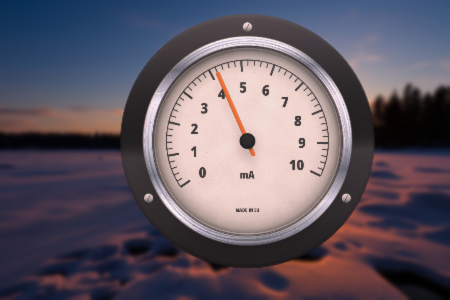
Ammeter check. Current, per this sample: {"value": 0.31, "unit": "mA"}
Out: {"value": 4.2, "unit": "mA"}
